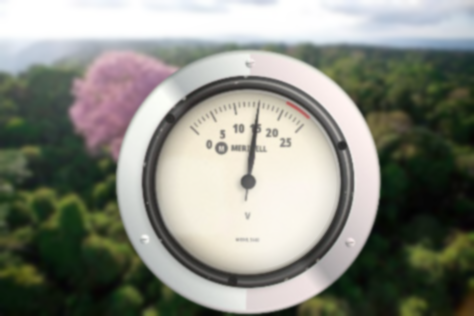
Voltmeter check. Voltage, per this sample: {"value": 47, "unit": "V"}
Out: {"value": 15, "unit": "V"}
